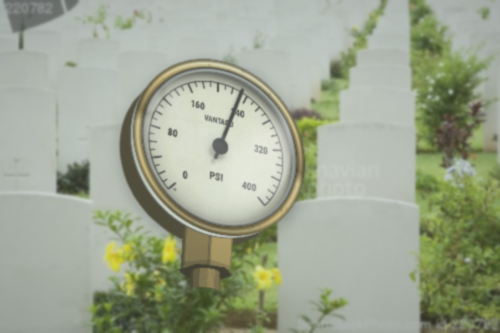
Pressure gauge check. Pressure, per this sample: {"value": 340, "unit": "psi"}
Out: {"value": 230, "unit": "psi"}
